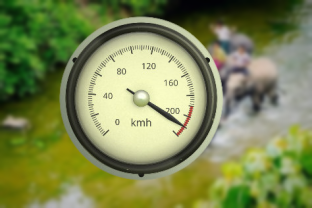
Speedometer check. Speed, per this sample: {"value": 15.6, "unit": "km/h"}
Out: {"value": 210, "unit": "km/h"}
